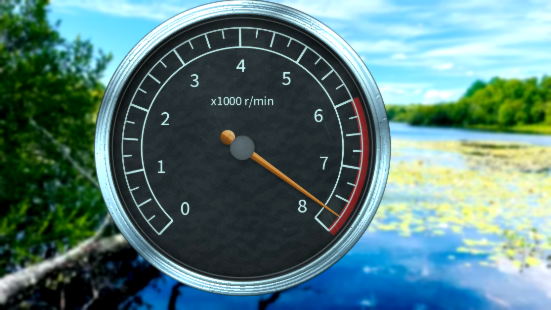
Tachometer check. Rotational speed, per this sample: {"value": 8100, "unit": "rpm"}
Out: {"value": 7750, "unit": "rpm"}
